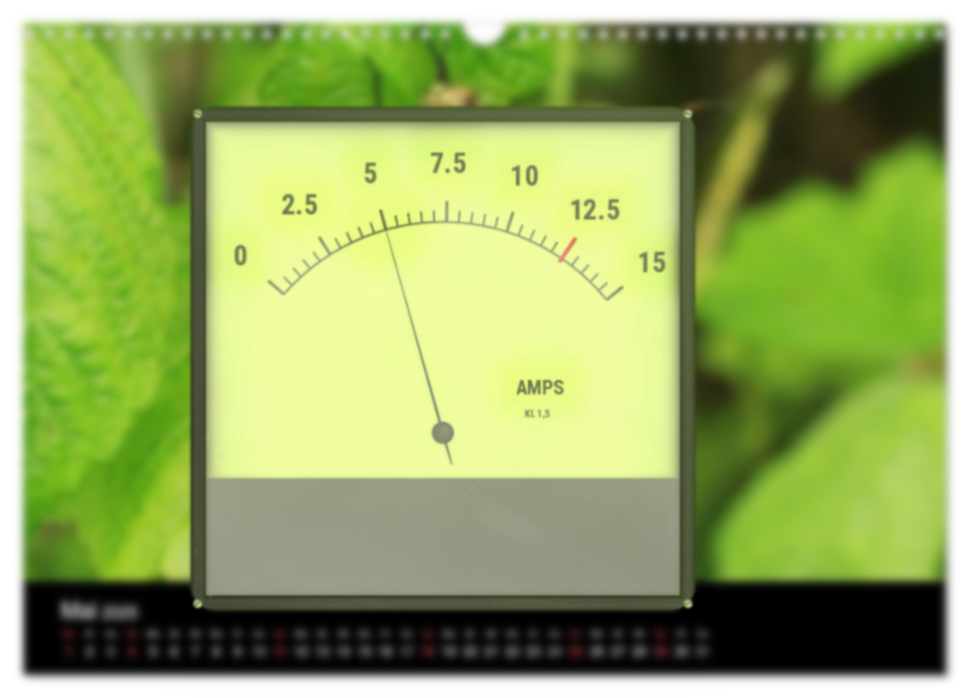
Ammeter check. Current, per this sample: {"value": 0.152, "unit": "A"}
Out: {"value": 5, "unit": "A"}
